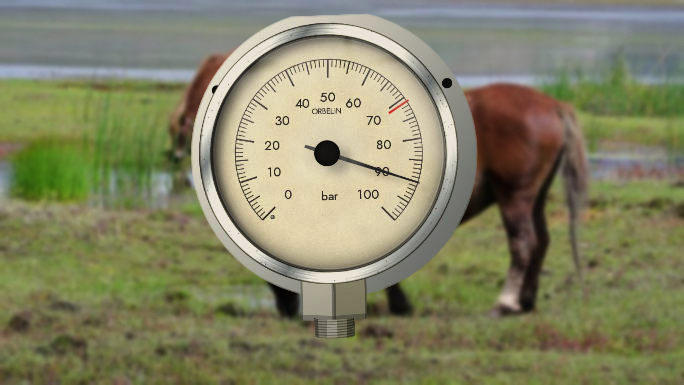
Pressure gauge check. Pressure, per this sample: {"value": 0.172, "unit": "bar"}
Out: {"value": 90, "unit": "bar"}
